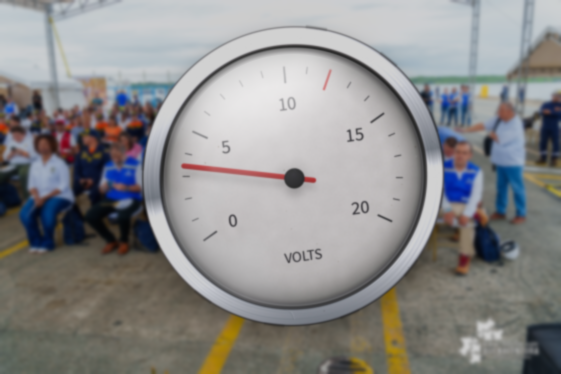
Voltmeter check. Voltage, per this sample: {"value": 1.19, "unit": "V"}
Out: {"value": 3.5, "unit": "V"}
